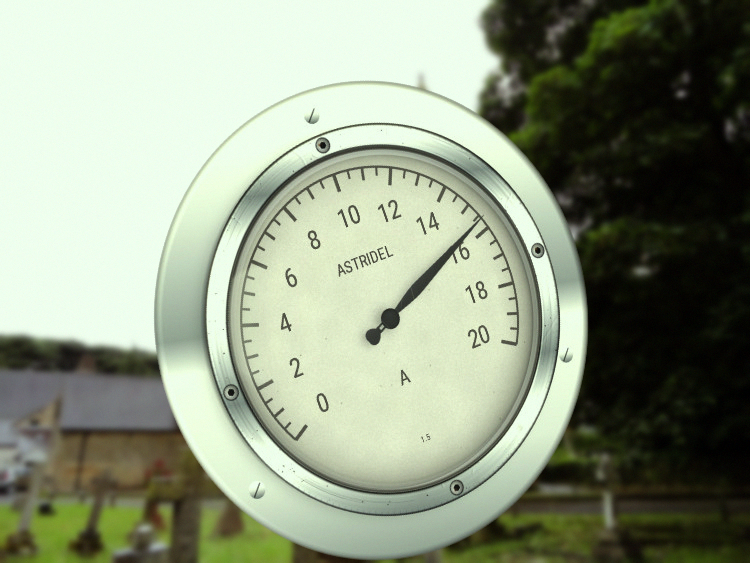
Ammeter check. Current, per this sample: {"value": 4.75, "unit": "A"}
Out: {"value": 15.5, "unit": "A"}
